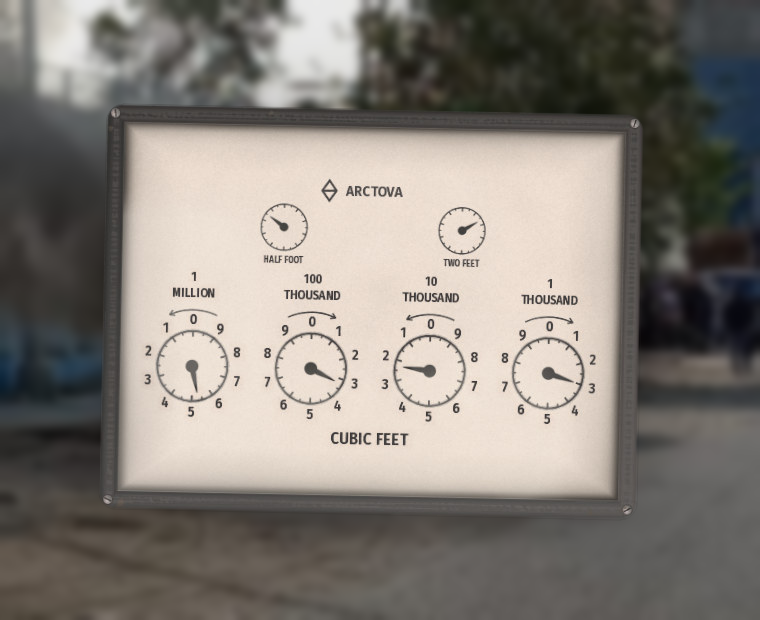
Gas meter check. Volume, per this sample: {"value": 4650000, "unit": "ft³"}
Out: {"value": 532300, "unit": "ft³"}
